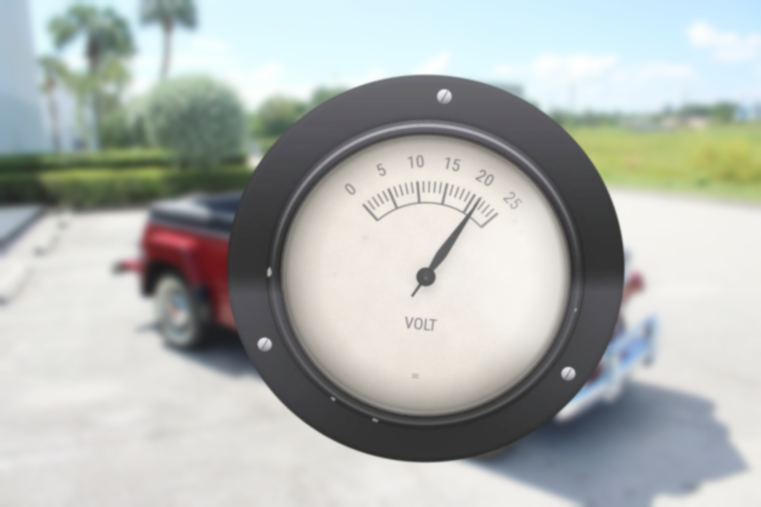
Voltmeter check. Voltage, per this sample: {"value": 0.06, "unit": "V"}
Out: {"value": 21, "unit": "V"}
